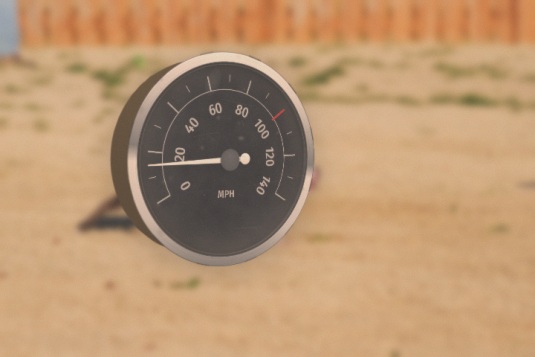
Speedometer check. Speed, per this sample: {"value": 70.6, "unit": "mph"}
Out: {"value": 15, "unit": "mph"}
